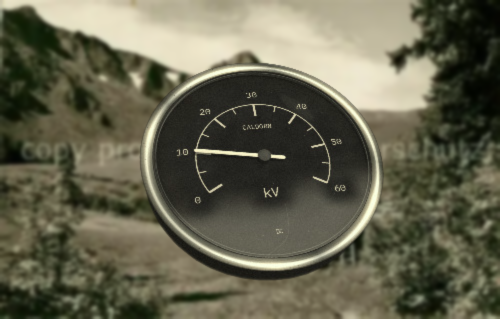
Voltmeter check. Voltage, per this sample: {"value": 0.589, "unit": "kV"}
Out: {"value": 10, "unit": "kV"}
